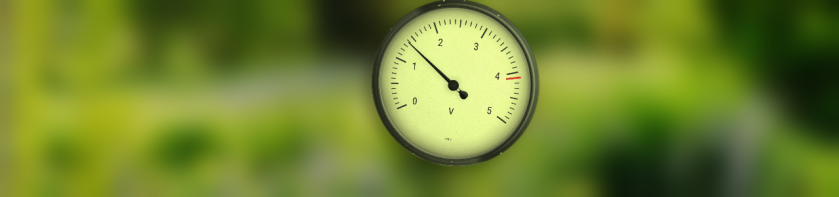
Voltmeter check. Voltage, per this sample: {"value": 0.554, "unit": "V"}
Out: {"value": 1.4, "unit": "V"}
